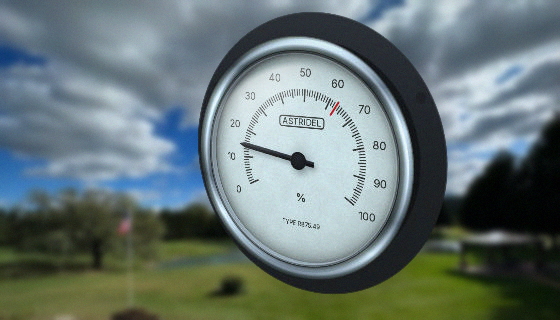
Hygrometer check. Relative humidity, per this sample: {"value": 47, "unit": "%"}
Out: {"value": 15, "unit": "%"}
